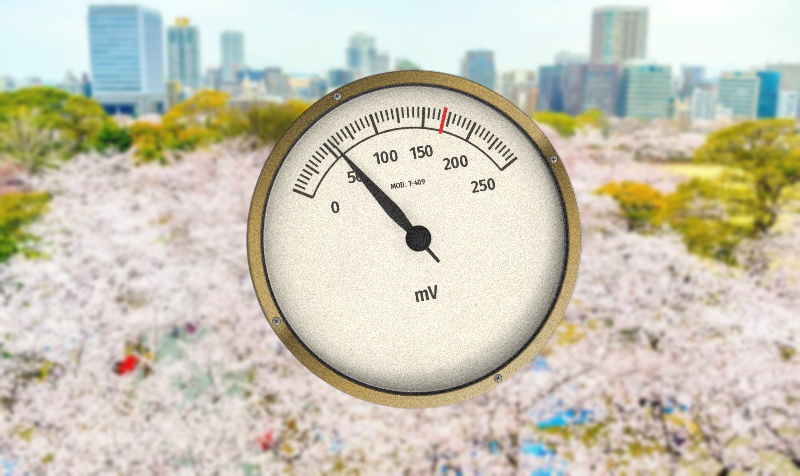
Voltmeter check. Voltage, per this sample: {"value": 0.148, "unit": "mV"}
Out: {"value": 55, "unit": "mV"}
